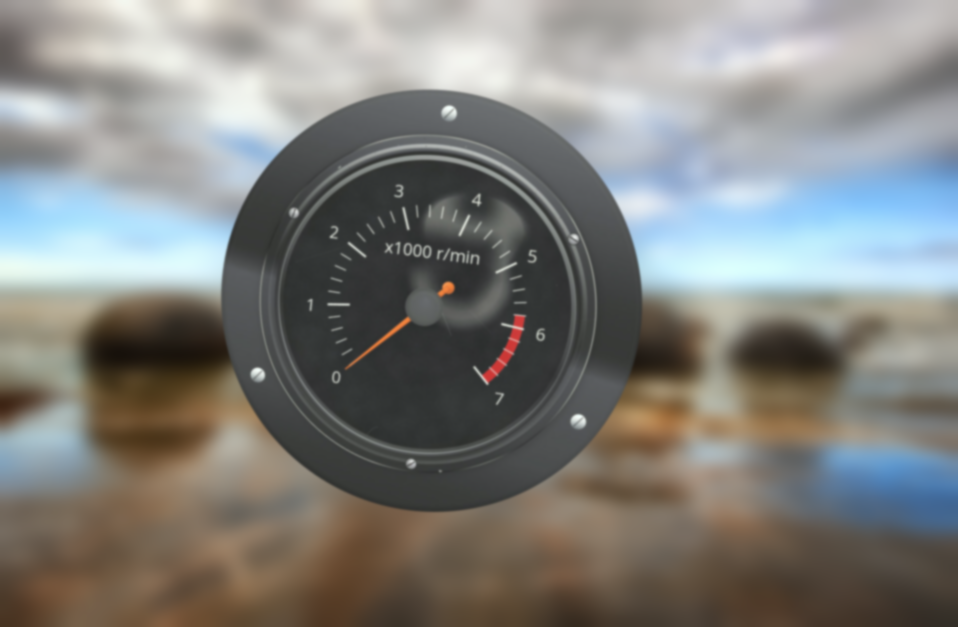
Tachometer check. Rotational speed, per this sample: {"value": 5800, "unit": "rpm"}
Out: {"value": 0, "unit": "rpm"}
